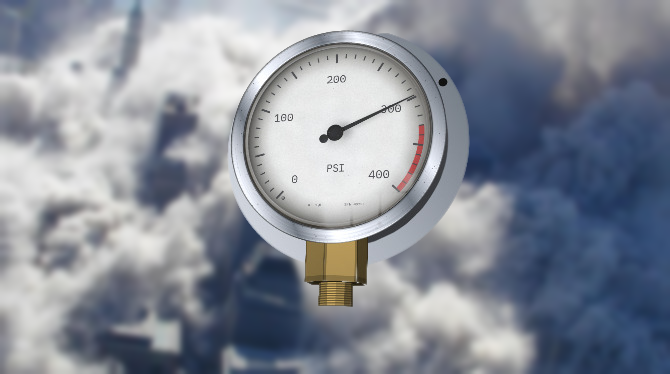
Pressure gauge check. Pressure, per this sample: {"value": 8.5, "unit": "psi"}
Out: {"value": 300, "unit": "psi"}
